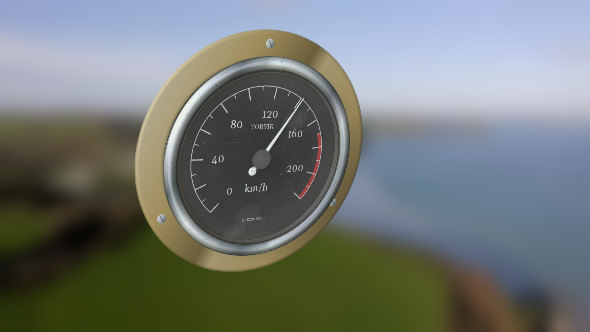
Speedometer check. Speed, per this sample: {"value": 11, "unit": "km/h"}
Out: {"value": 140, "unit": "km/h"}
